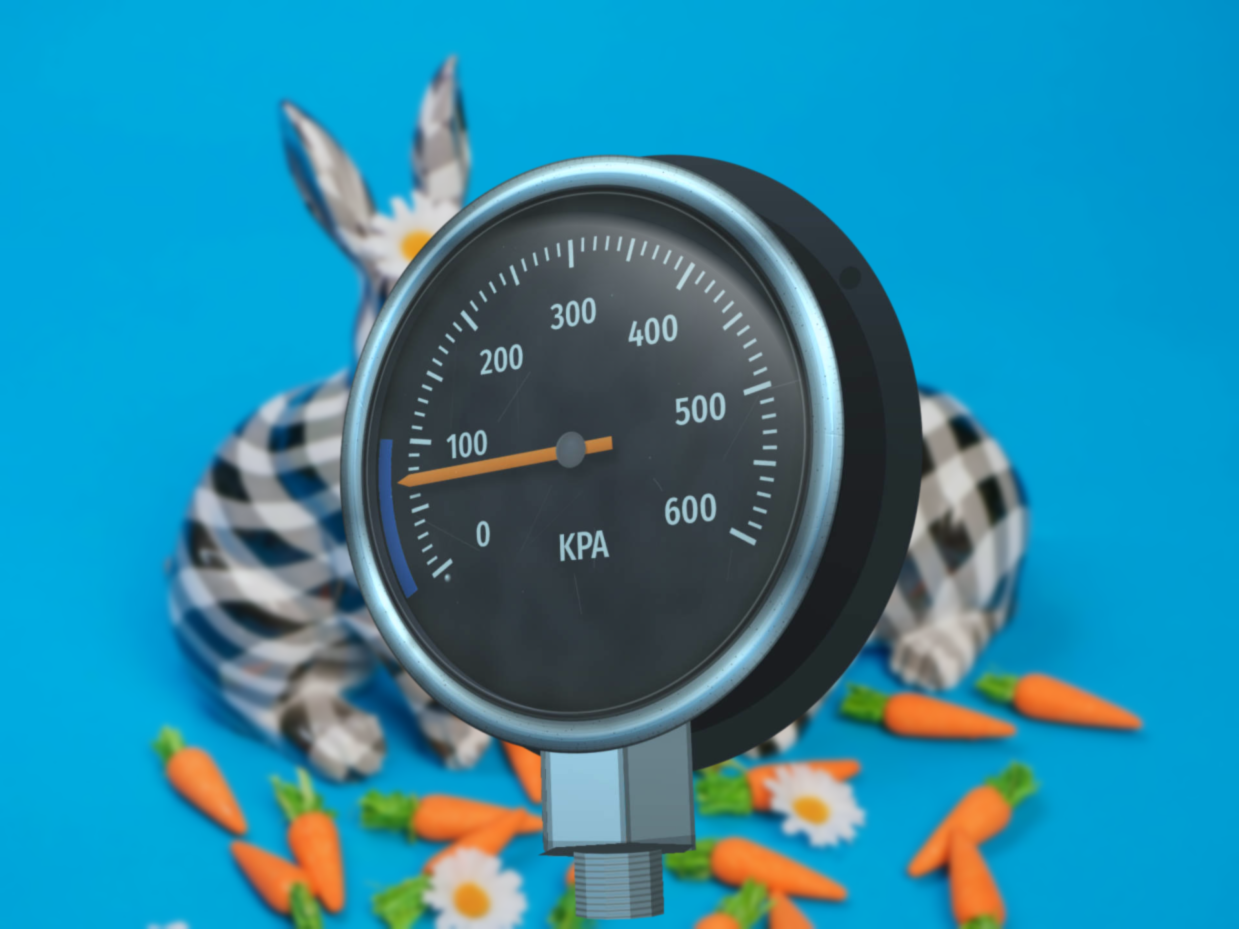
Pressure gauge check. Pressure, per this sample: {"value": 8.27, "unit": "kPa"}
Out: {"value": 70, "unit": "kPa"}
